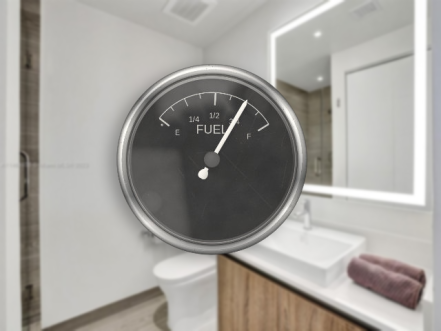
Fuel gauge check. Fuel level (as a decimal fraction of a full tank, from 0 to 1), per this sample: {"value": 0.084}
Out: {"value": 0.75}
